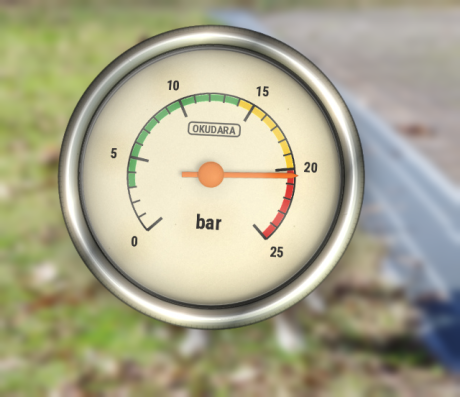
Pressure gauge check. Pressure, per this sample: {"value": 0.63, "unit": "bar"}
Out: {"value": 20.5, "unit": "bar"}
